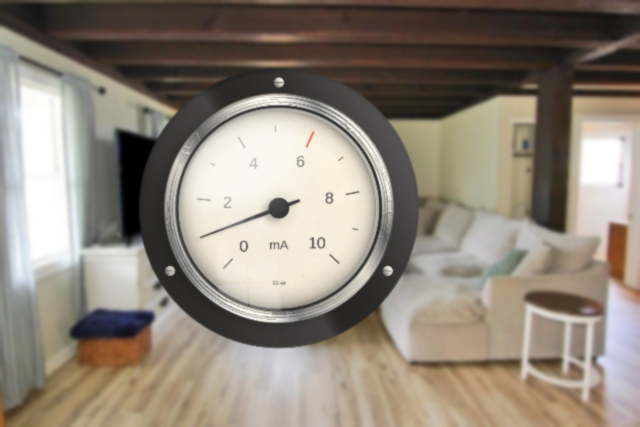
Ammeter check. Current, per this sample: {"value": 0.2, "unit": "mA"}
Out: {"value": 1, "unit": "mA"}
